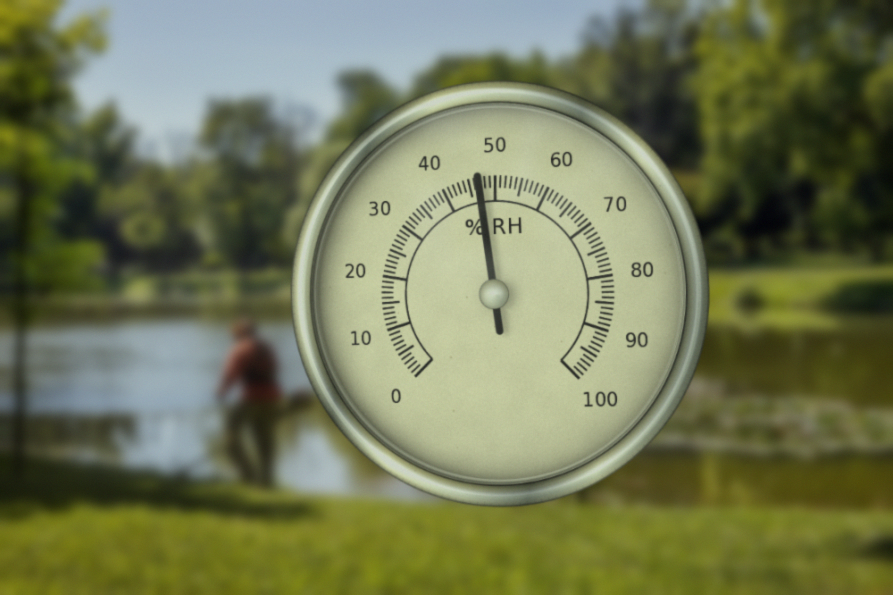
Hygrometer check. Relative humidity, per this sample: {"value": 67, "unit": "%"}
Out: {"value": 47, "unit": "%"}
